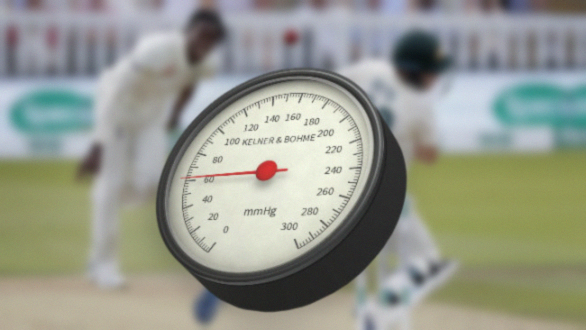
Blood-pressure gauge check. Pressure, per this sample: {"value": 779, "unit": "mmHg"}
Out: {"value": 60, "unit": "mmHg"}
